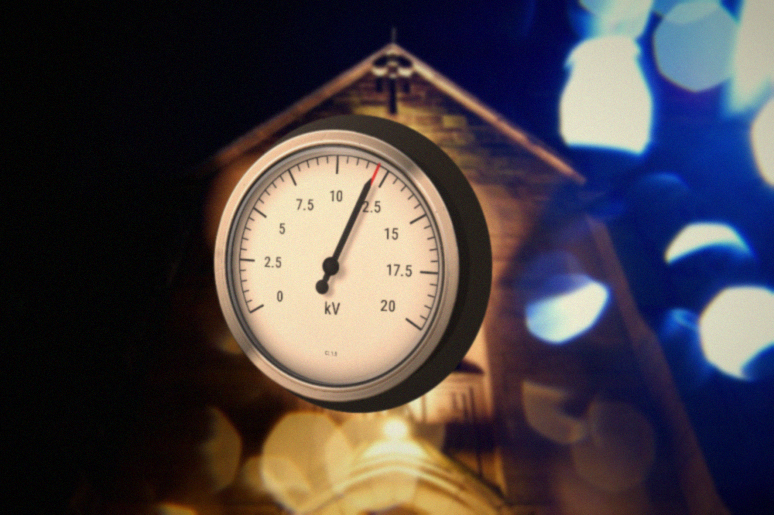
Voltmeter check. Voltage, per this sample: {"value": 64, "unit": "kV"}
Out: {"value": 12, "unit": "kV"}
